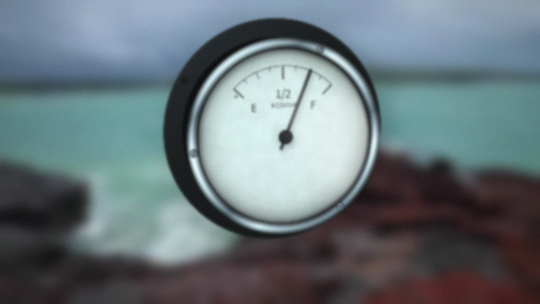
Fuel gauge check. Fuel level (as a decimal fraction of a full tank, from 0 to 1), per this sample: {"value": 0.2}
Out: {"value": 0.75}
